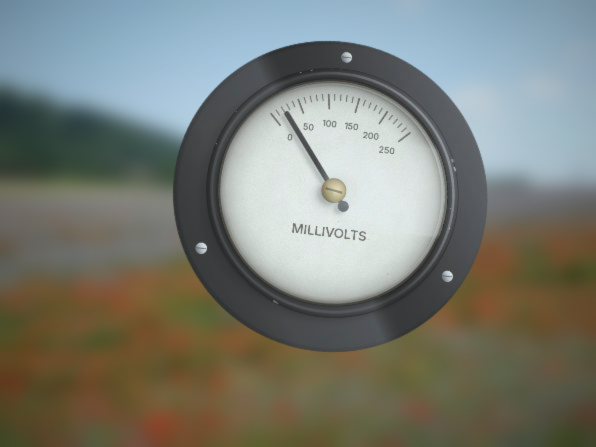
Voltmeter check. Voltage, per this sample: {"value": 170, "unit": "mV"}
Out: {"value": 20, "unit": "mV"}
